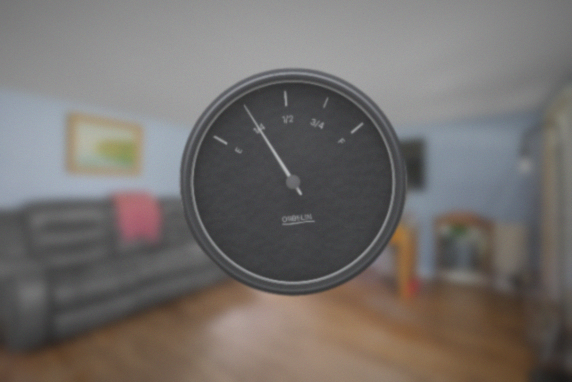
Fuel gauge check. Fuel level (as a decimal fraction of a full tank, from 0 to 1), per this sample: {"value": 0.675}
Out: {"value": 0.25}
